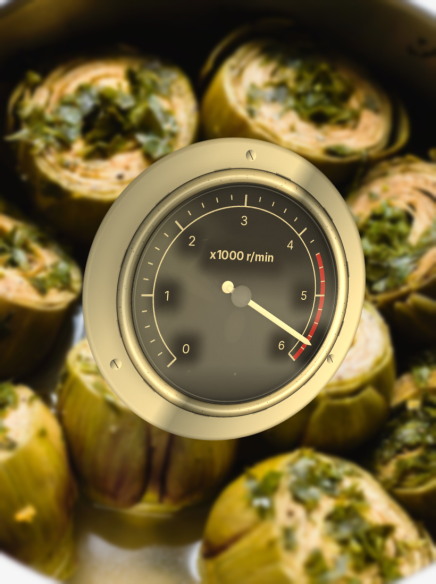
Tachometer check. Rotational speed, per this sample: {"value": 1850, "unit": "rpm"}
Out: {"value": 5700, "unit": "rpm"}
